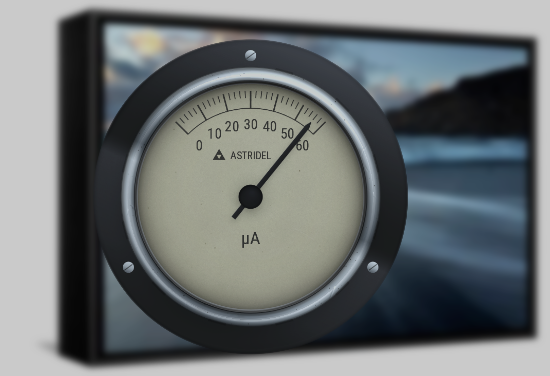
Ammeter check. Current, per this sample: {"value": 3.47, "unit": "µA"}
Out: {"value": 56, "unit": "µA"}
